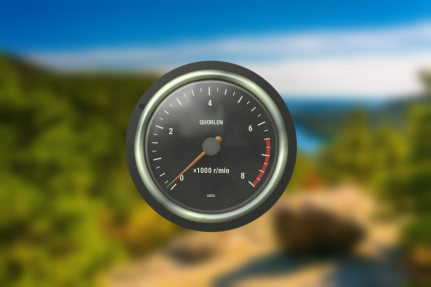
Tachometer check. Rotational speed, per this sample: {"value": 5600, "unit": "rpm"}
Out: {"value": 125, "unit": "rpm"}
